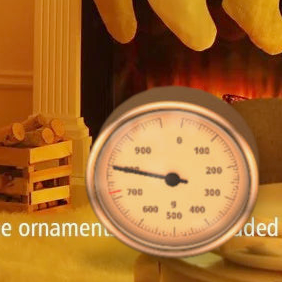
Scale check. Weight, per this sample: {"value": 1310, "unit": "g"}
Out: {"value": 800, "unit": "g"}
